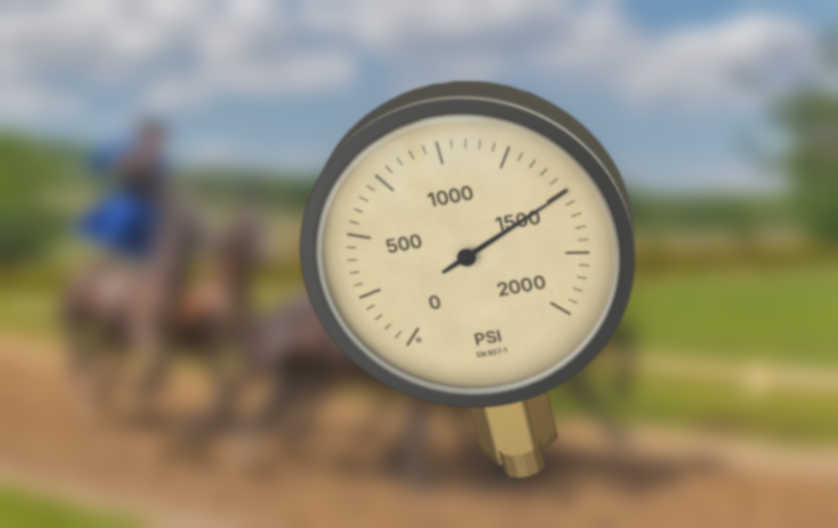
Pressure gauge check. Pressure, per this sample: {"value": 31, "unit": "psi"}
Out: {"value": 1500, "unit": "psi"}
